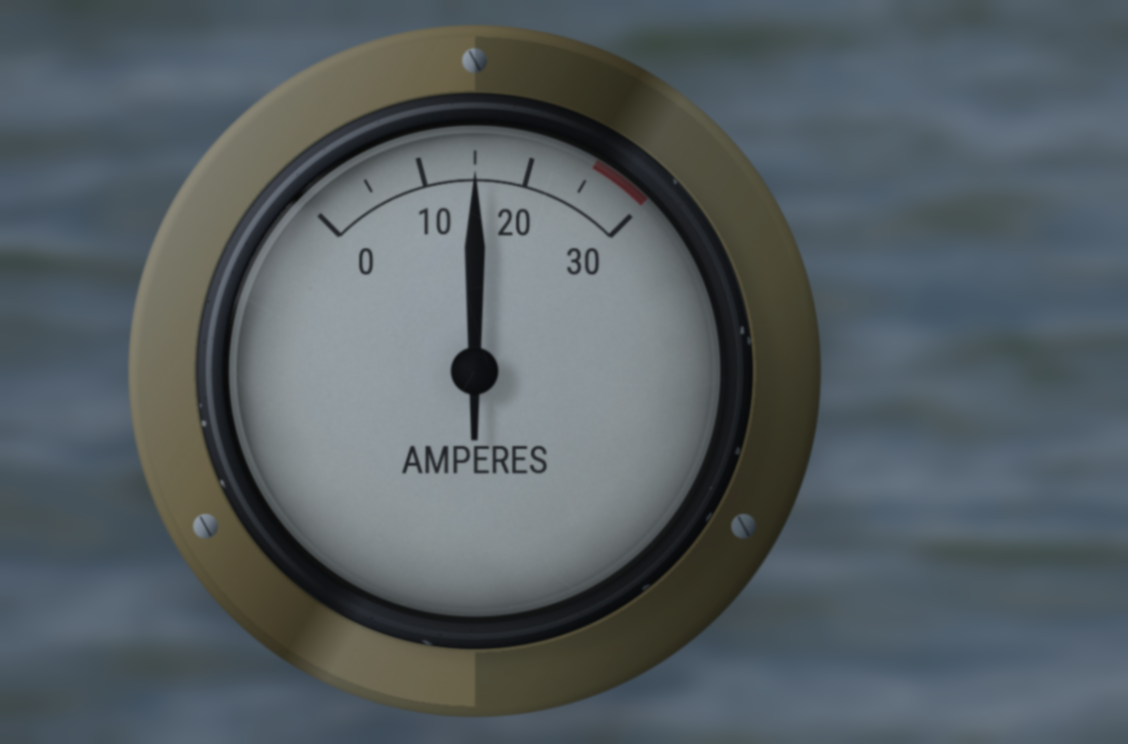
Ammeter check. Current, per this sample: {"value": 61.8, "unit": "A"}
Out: {"value": 15, "unit": "A"}
